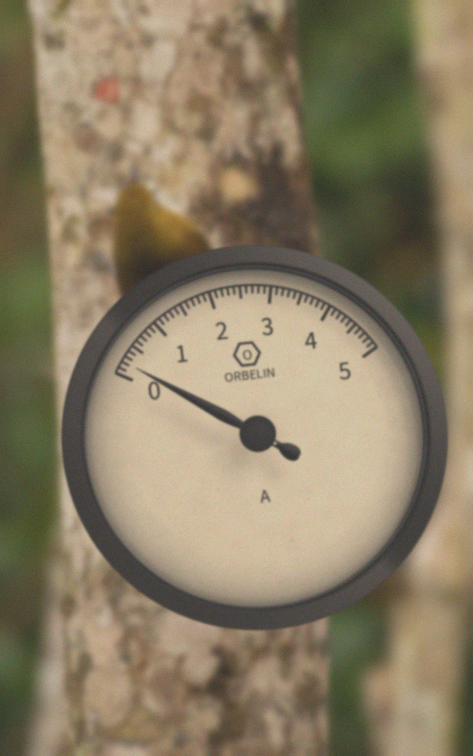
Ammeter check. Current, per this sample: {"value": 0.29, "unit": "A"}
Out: {"value": 0.2, "unit": "A"}
